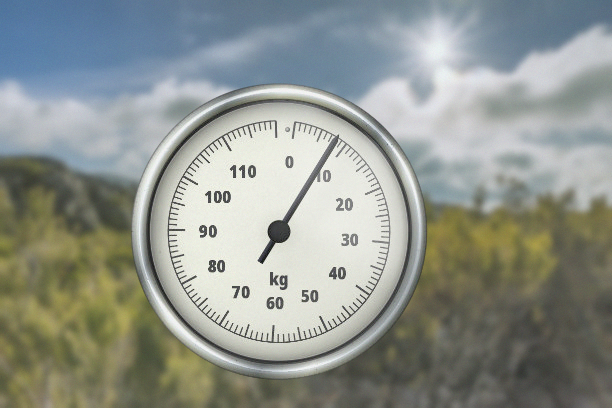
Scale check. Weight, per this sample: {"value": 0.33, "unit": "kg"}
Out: {"value": 8, "unit": "kg"}
